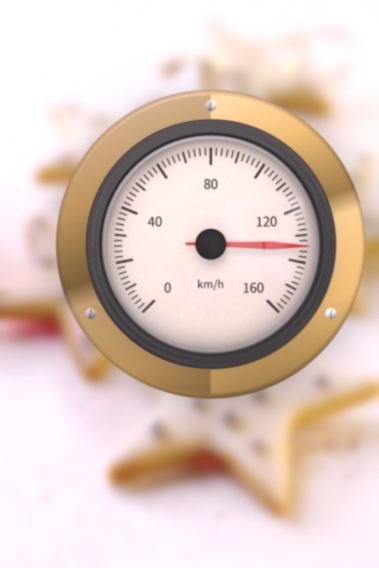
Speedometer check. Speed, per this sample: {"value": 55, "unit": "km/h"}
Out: {"value": 134, "unit": "km/h"}
